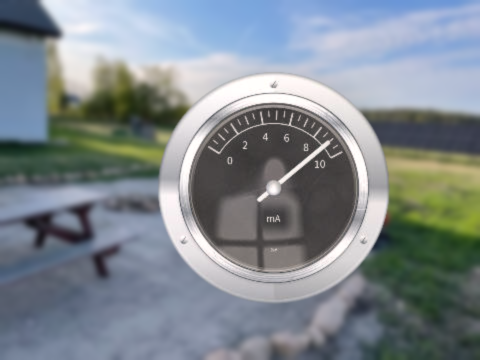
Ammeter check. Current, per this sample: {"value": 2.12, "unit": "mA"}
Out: {"value": 9, "unit": "mA"}
